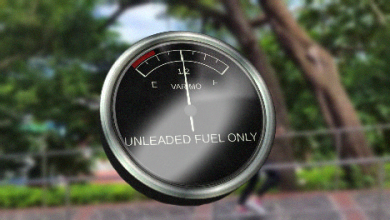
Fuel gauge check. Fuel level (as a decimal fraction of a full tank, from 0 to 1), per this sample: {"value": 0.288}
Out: {"value": 0.5}
